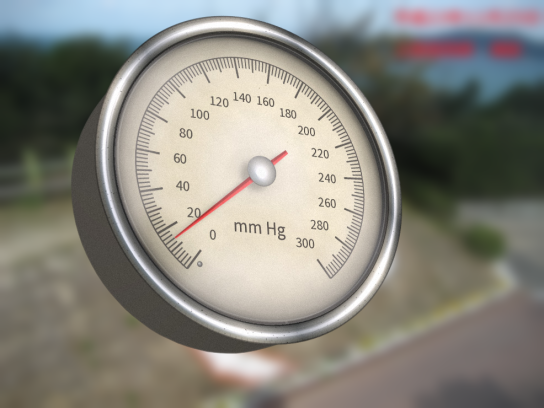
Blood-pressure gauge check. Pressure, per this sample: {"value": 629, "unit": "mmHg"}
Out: {"value": 14, "unit": "mmHg"}
